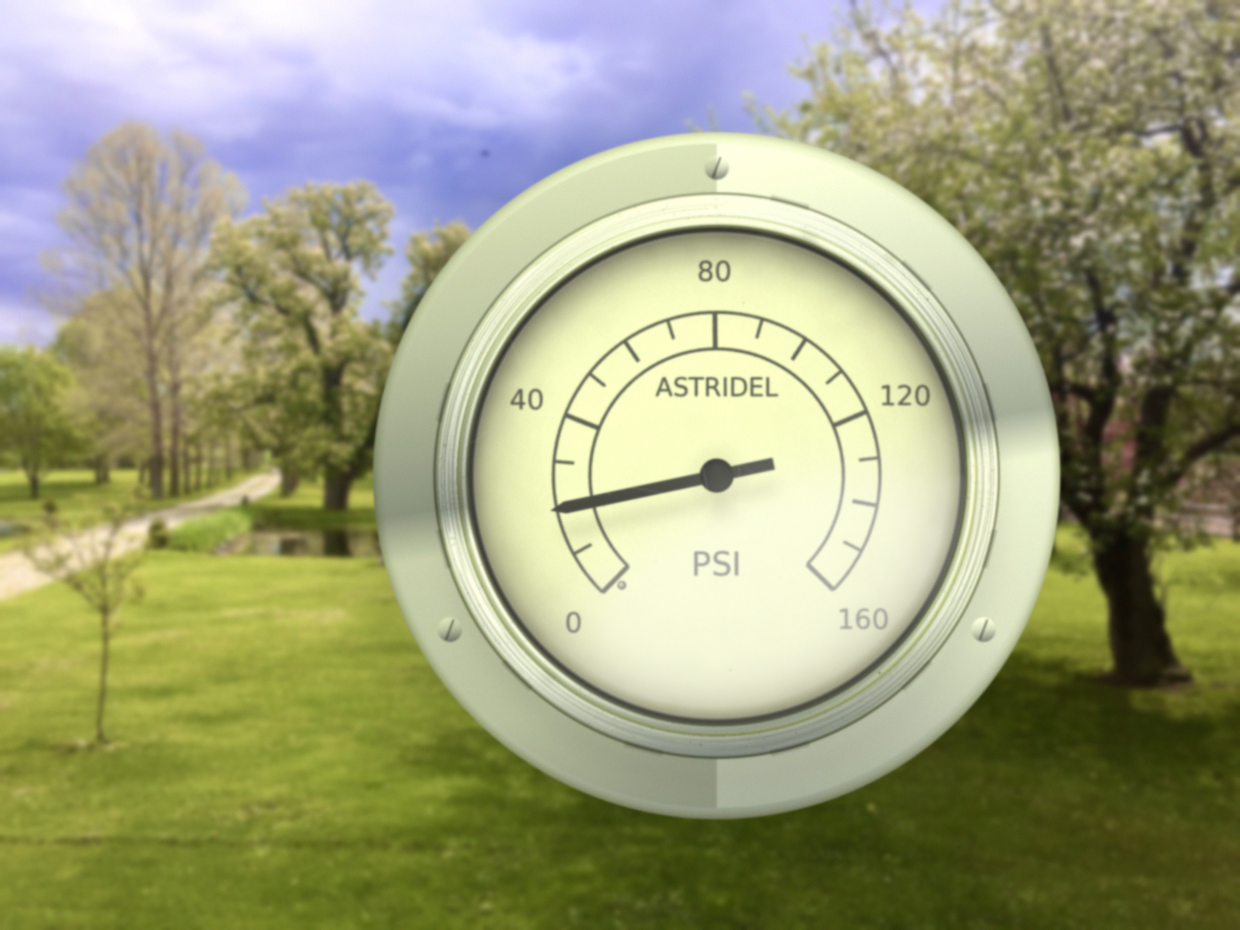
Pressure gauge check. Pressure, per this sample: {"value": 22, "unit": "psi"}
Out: {"value": 20, "unit": "psi"}
